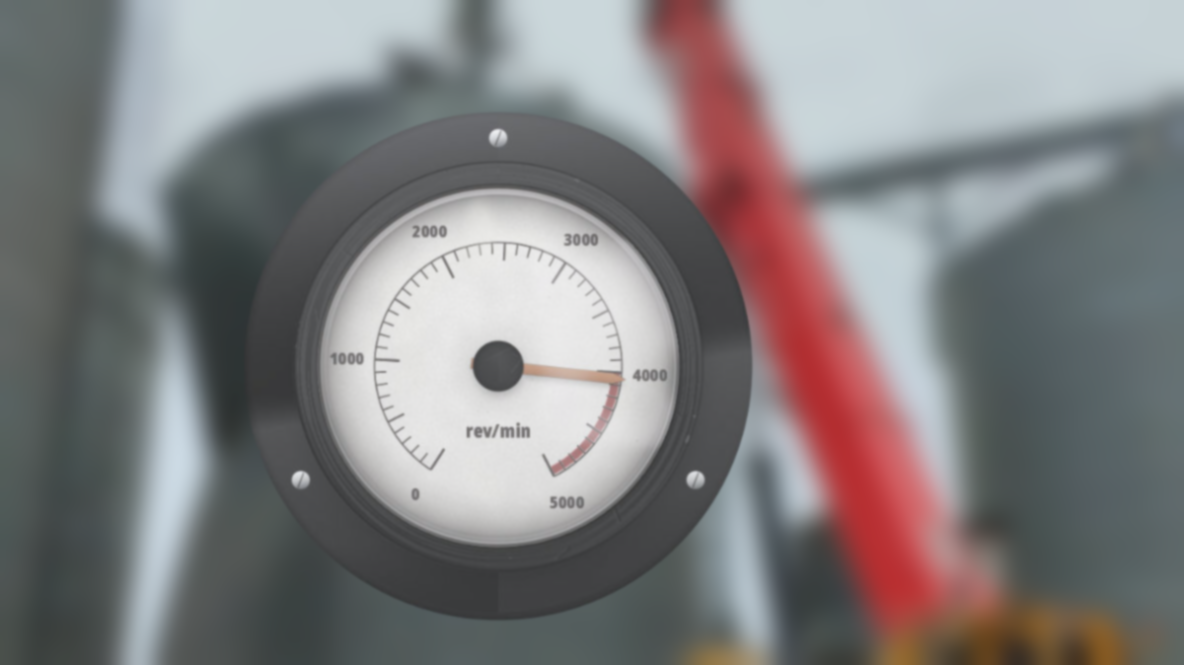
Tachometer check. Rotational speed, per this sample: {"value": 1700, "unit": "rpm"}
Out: {"value": 4050, "unit": "rpm"}
